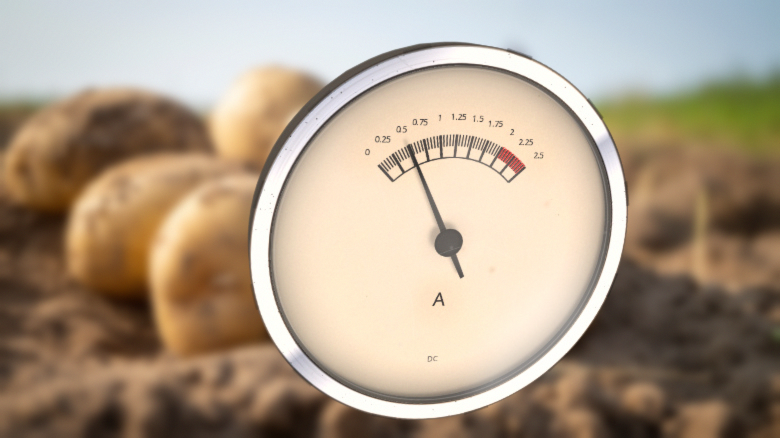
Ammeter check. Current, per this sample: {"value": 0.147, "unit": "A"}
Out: {"value": 0.5, "unit": "A"}
